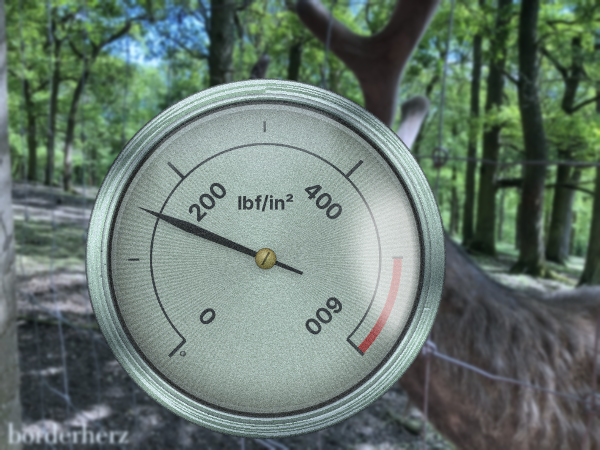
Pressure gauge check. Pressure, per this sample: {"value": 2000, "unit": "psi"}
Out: {"value": 150, "unit": "psi"}
